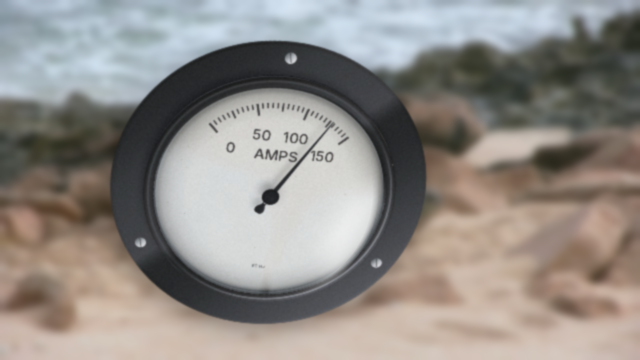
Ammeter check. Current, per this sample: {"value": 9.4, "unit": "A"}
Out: {"value": 125, "unit": "A"}
